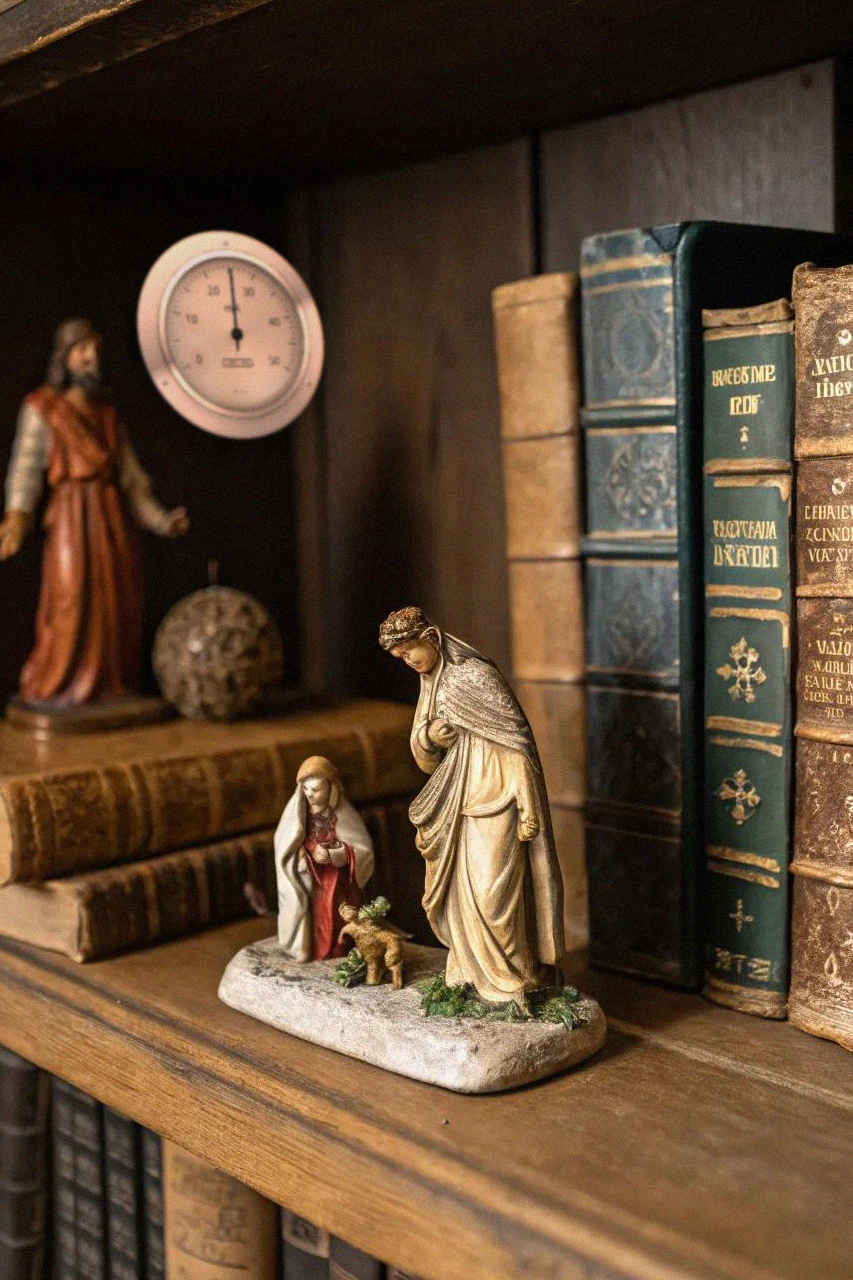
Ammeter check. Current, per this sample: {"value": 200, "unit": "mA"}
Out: {"value": 25, "unit": "mA"}
